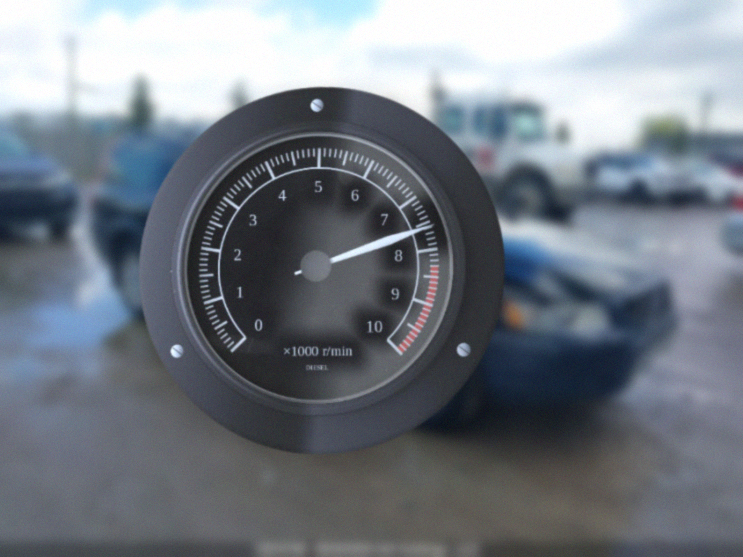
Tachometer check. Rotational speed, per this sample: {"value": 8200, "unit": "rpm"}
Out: {"value": 7600, "unit": "rpm"}
